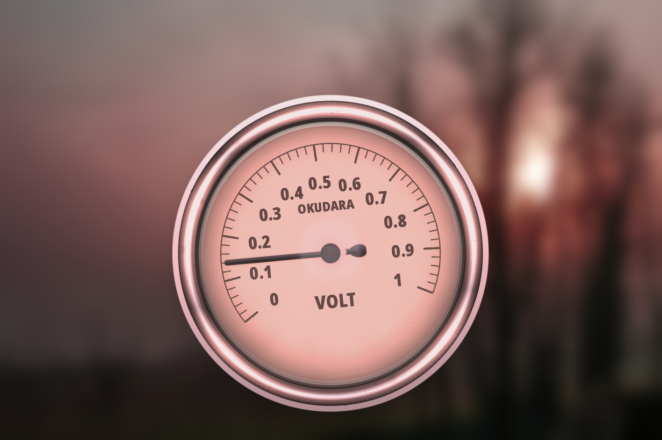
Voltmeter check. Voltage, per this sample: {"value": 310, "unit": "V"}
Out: {"value": 0.14, "unit": "V"}
